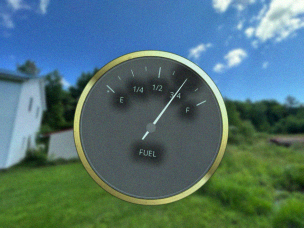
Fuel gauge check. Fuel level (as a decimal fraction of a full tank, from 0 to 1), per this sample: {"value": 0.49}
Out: {"value": 0.75}
